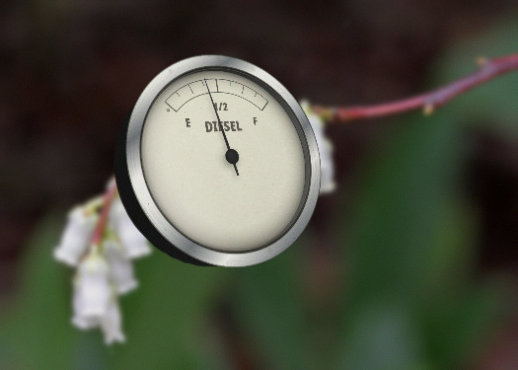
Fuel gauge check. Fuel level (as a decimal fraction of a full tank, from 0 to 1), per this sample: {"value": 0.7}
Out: {"value": 0.375}
